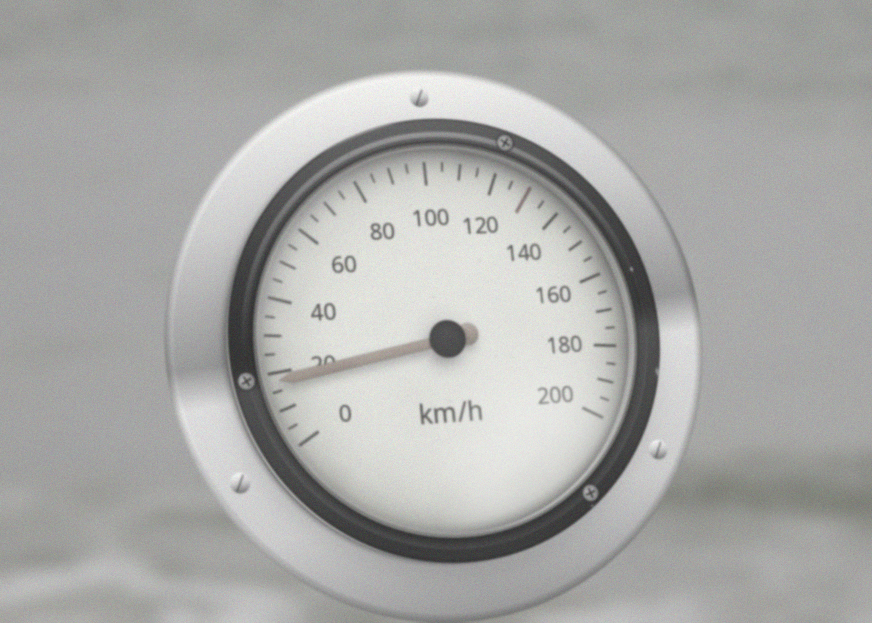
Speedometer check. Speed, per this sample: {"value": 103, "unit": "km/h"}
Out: {"value": 17.5, "unit": "km/h"}
